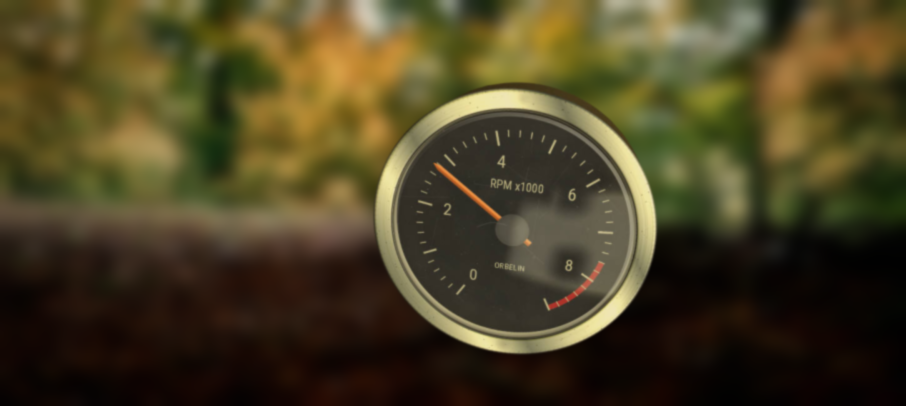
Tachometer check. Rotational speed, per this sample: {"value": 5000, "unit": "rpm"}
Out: {"value": 2800, "unit": "rpm"}
